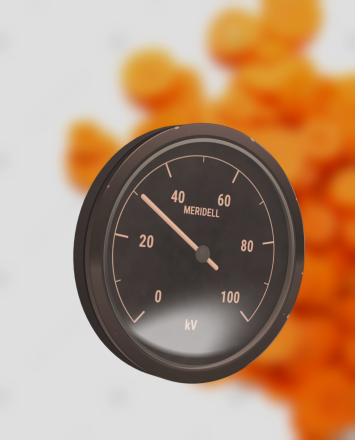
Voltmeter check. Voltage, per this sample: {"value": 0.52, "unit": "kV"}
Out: {"value": 30, "unit": "kV"}
